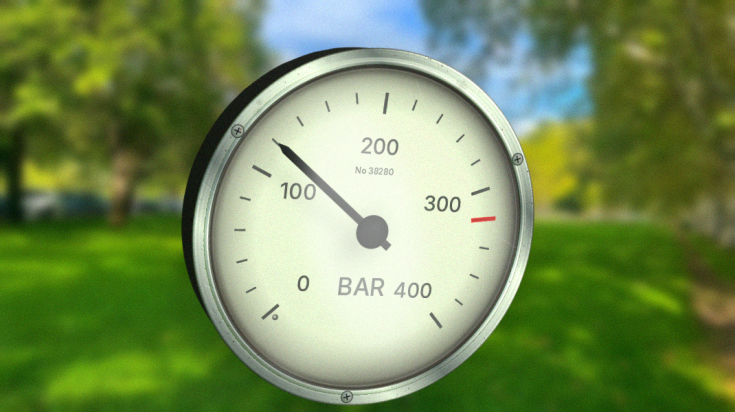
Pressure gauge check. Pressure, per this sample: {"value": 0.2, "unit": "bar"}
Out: {"value": 120, "unit": "bar"}
